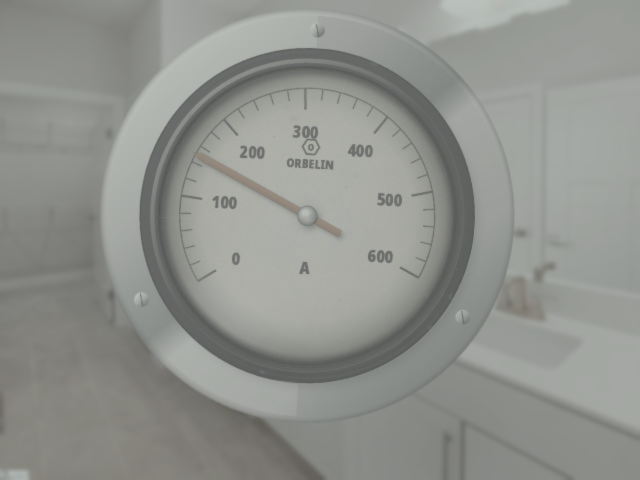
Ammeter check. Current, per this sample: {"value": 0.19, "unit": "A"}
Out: {"value": 150, "unit": "A"}
